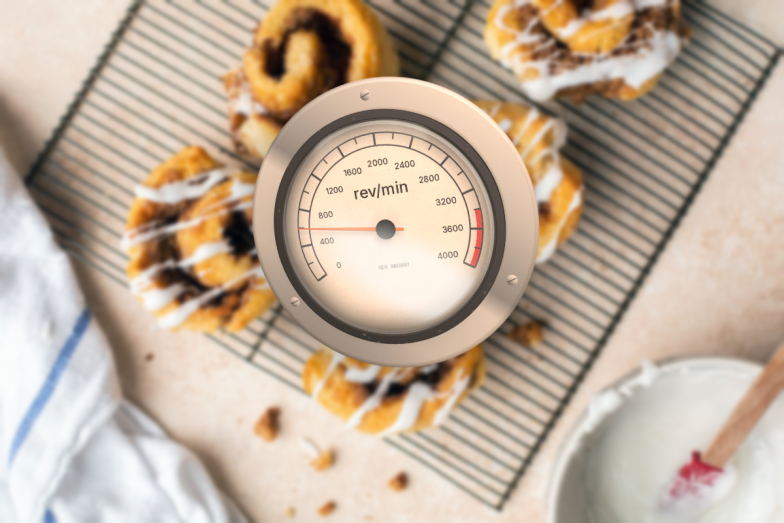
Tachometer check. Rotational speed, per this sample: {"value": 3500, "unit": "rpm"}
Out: {"value": 600, "unit": "rpm"}
